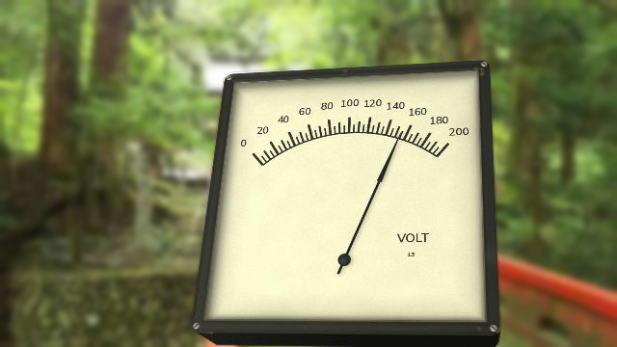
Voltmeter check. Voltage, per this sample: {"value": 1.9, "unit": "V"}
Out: {"value": 155, "unit": "V"}
